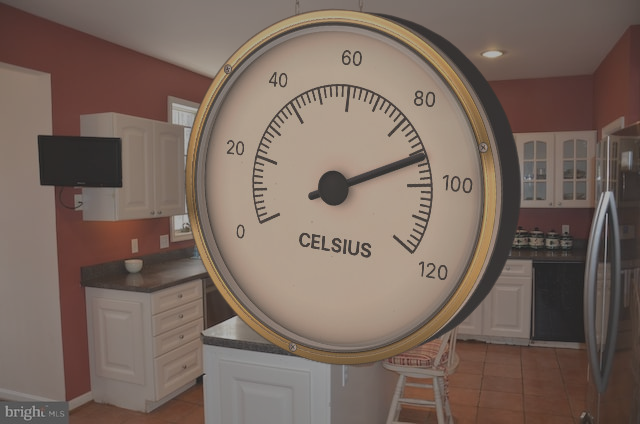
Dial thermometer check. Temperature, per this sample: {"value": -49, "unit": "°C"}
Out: {"value": 92, "unit": "°C"}
